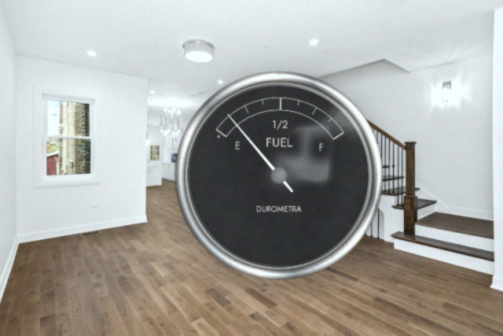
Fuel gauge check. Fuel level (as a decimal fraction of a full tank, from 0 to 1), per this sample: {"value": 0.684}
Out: {"value": 0.125}
